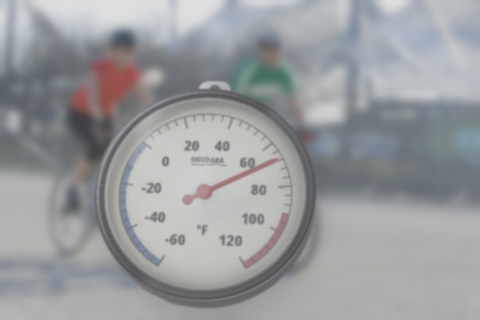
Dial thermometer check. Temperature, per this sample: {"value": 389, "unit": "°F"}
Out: {"value": 68, "unit": "°F"}
